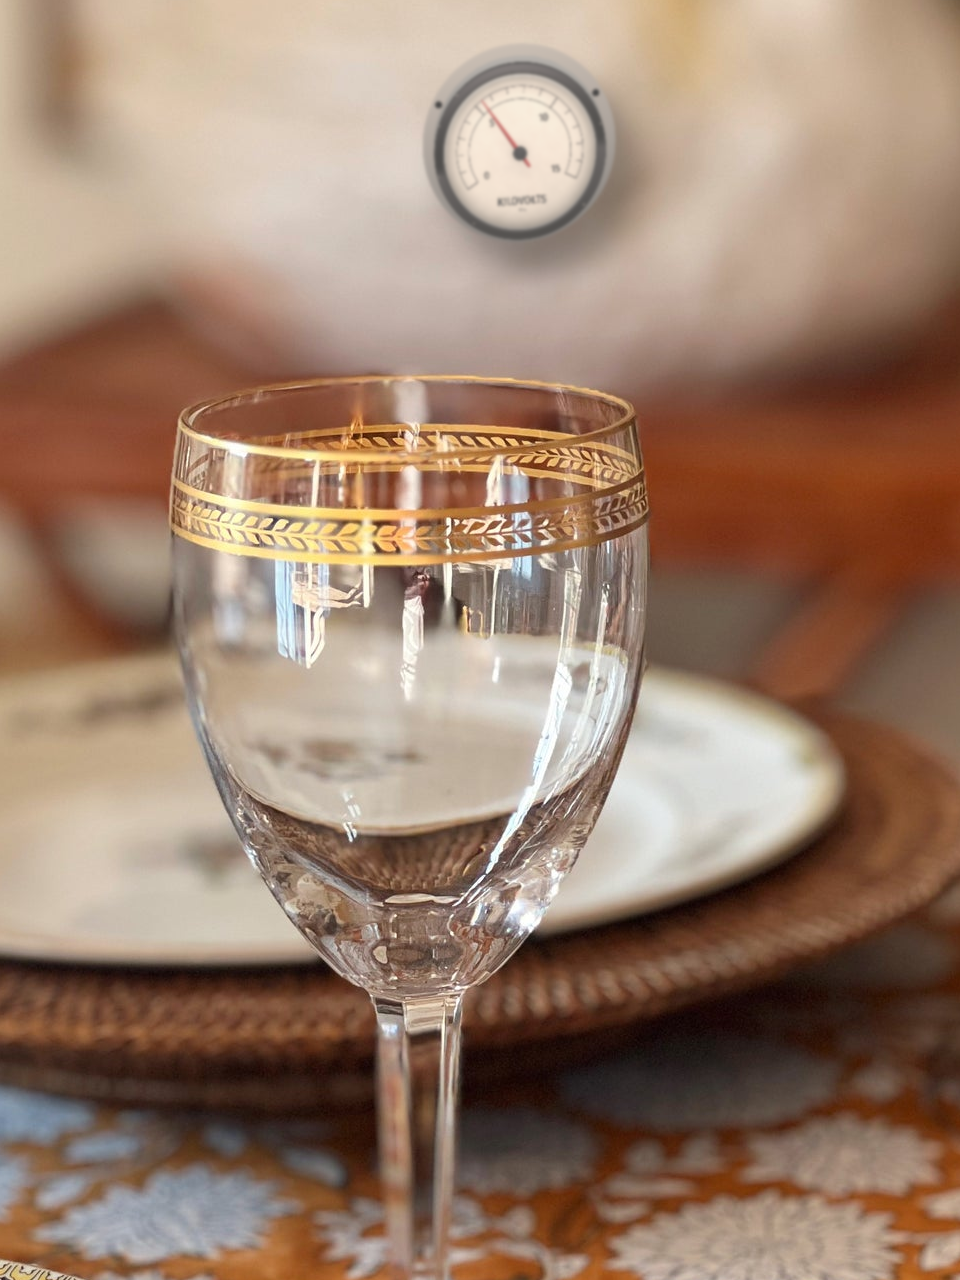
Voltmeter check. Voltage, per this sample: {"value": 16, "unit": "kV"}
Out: {"value": 5.5, "unit": "kV"}
